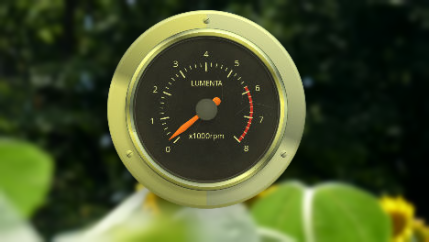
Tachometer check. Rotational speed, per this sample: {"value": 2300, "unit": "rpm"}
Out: {"value": 200, "unit": "rpm"}
